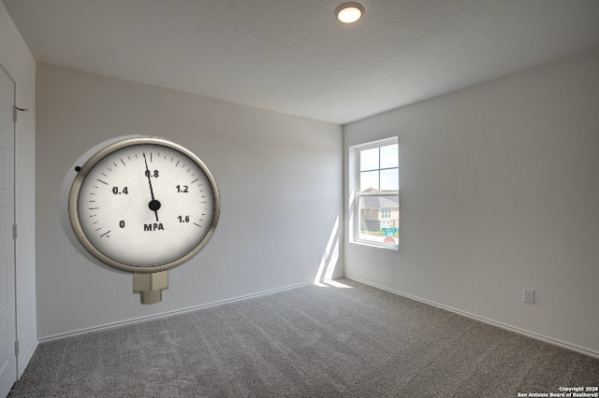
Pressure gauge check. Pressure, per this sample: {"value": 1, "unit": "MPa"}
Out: {"value": 0.75, "unit": "MPa"}
